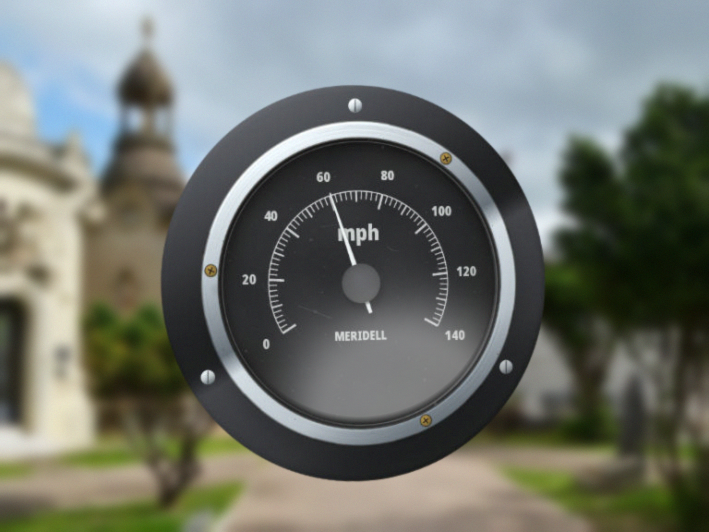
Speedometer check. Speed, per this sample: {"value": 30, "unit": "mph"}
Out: {"value": 60, "unit": "mph"}
